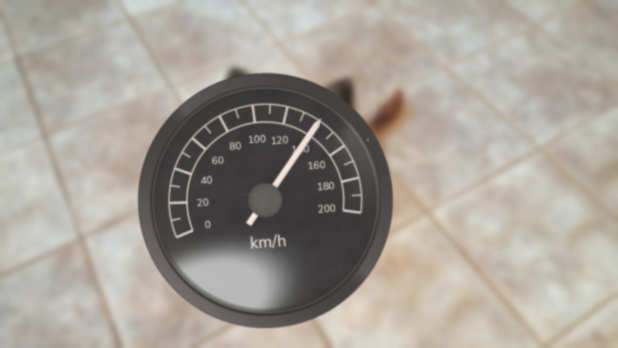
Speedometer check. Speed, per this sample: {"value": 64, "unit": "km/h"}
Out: {"value": 140, "unit": "km/h"}
